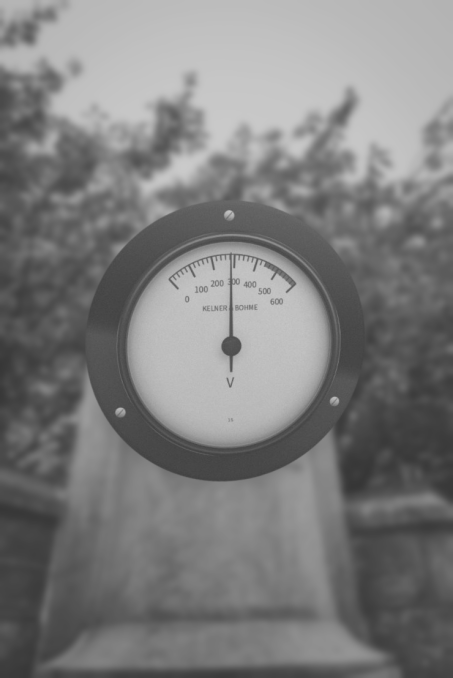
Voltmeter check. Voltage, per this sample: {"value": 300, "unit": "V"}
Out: {"value": 280, "unit": "V"}
